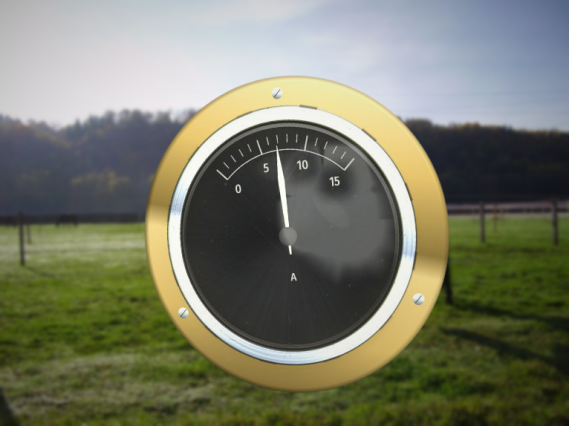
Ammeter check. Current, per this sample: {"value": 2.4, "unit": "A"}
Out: {"value": 7, "unit": "A"}
